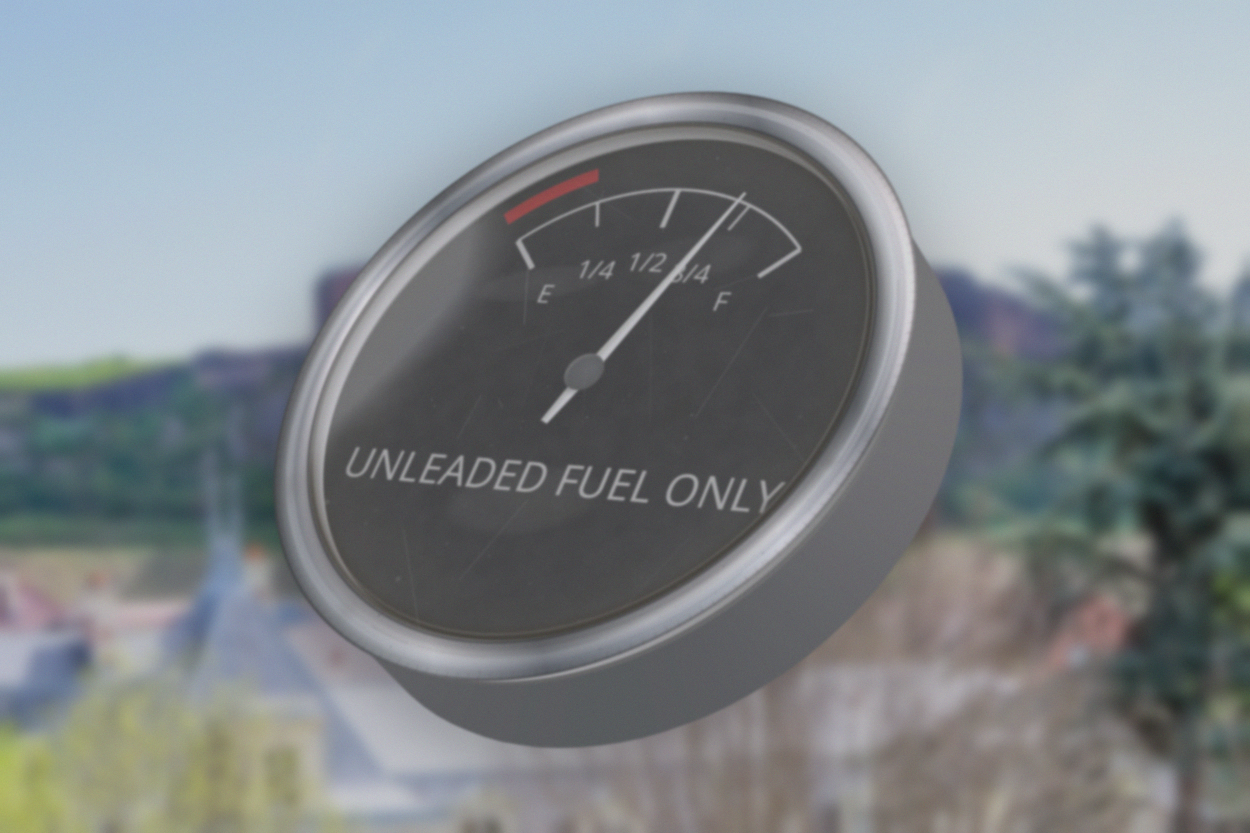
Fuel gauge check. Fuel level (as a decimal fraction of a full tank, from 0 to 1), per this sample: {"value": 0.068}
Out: {"value": 0.75}
